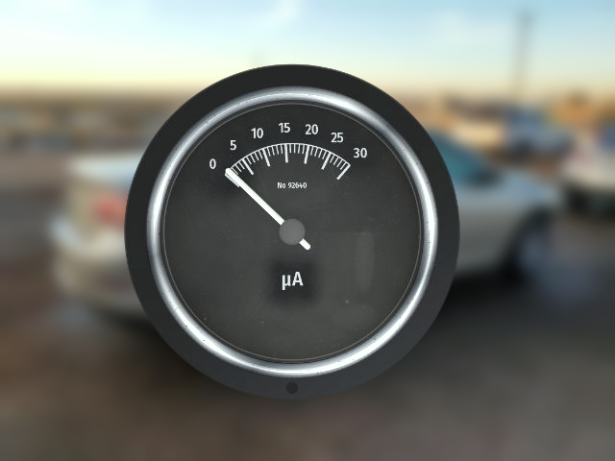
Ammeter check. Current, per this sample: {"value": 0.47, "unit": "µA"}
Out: {"value": 1, "unit": "µA"}
